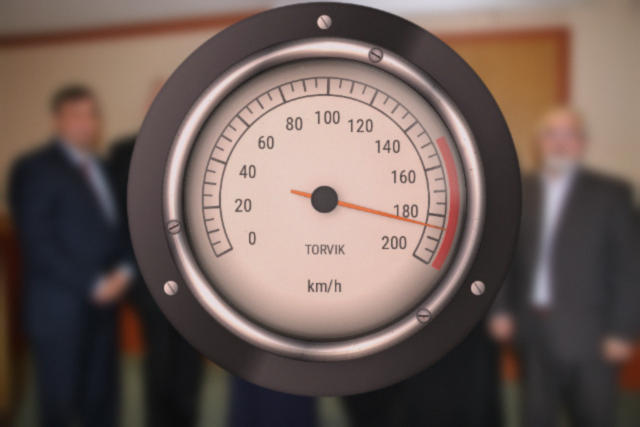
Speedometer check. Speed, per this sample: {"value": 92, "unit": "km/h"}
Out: {"value": 185, "unit": "km/h"}
